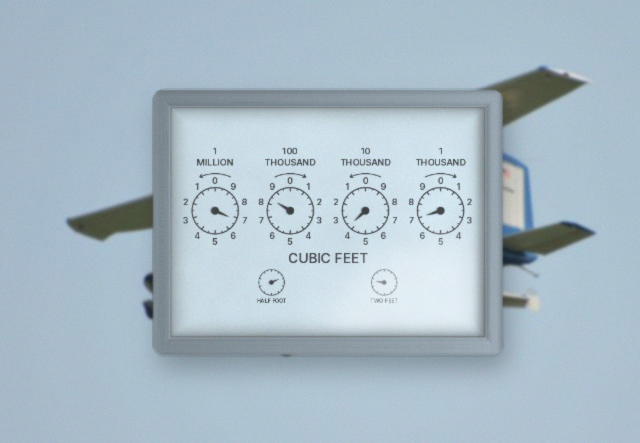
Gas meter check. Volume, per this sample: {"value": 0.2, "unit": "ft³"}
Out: {"value": 683700, "unit": "ft³"}
